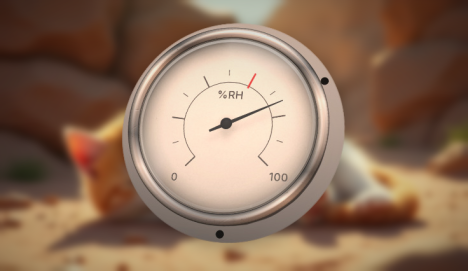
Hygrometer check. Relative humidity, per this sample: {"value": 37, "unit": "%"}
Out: {"value": 75, "unit": "%"}
